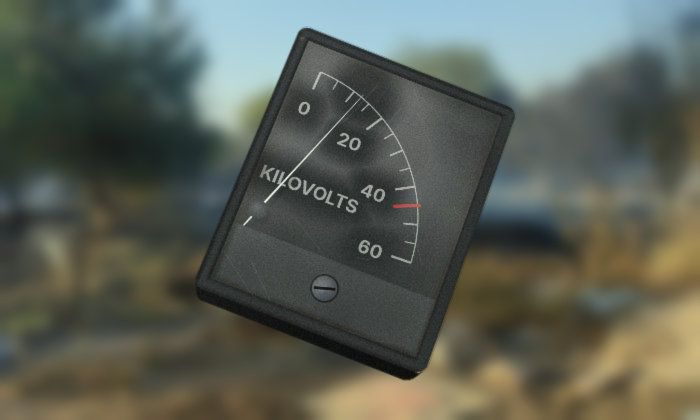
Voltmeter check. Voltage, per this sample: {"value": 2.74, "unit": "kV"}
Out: {"value": 12.5, "unit": "kV"}
